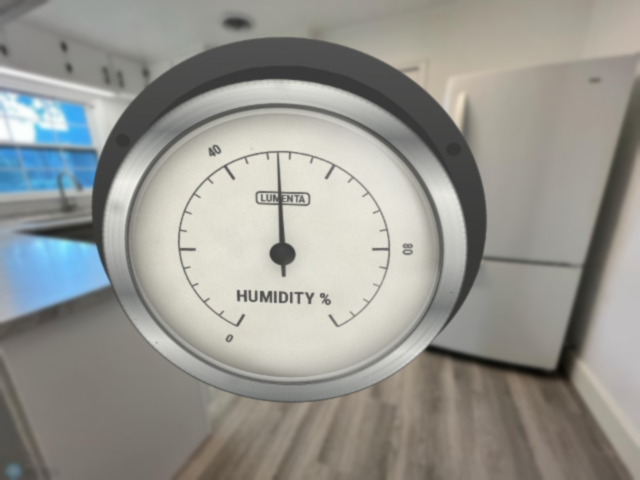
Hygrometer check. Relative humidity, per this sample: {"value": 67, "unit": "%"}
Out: {"value": 50, "unit": "%"}
